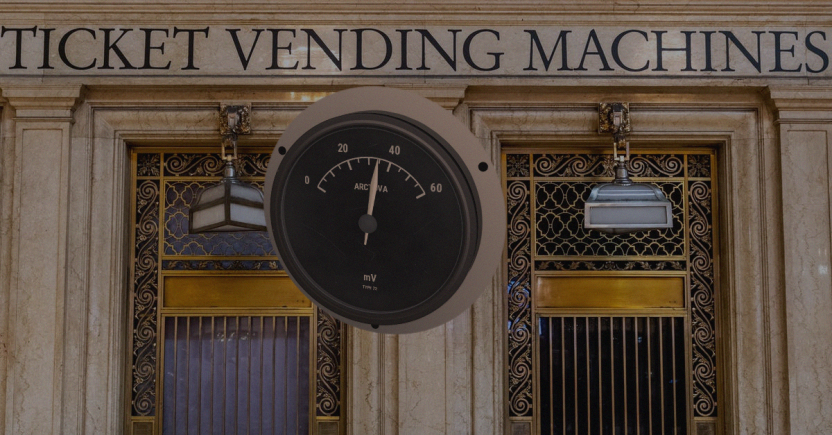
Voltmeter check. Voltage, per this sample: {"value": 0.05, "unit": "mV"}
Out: {"value": 35, "unit": "mV"}
